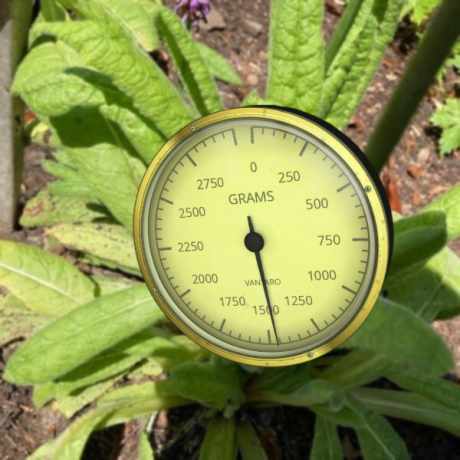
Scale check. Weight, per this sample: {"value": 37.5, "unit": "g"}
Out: {"value": 1450, "unit": "g"}
